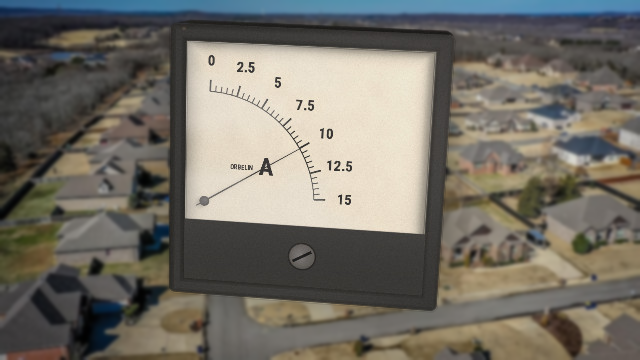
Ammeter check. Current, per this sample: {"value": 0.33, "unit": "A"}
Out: {"value": 10, "unit": "A"}
